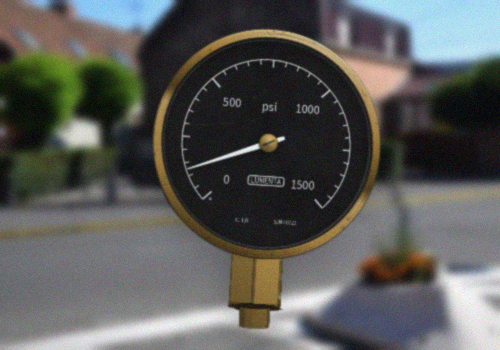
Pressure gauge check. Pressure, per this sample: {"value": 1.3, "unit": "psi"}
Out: {"value": 125, "unit": "psi"}
